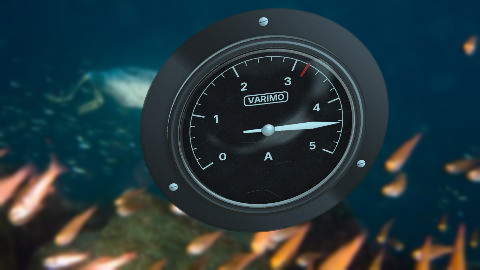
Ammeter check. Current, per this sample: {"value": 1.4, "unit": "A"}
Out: {"value": 4.4, "unit": "A"}
